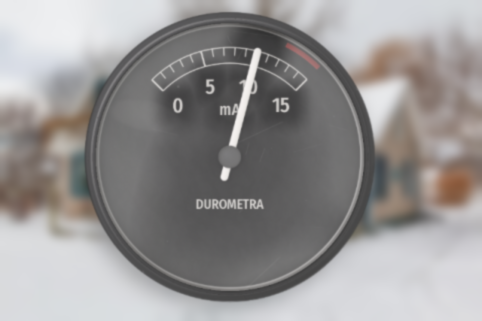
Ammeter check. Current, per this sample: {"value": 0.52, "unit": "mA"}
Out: {"value": 10, "unit": "mA"}
